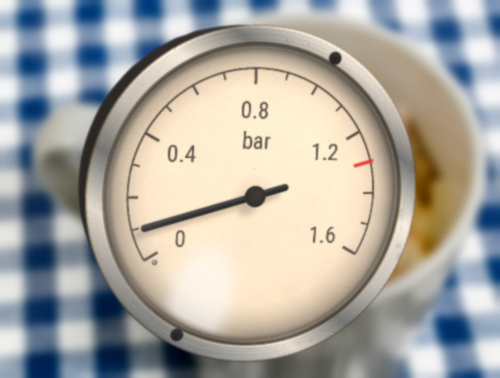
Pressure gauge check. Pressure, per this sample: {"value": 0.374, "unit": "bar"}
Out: {"value": 0.1, "unit": "bar"}
